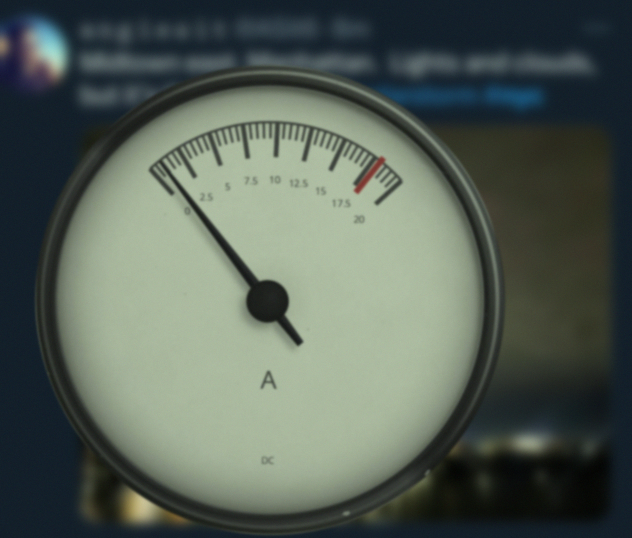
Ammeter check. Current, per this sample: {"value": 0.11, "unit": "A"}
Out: {"value": 1, "unit": "A"}
